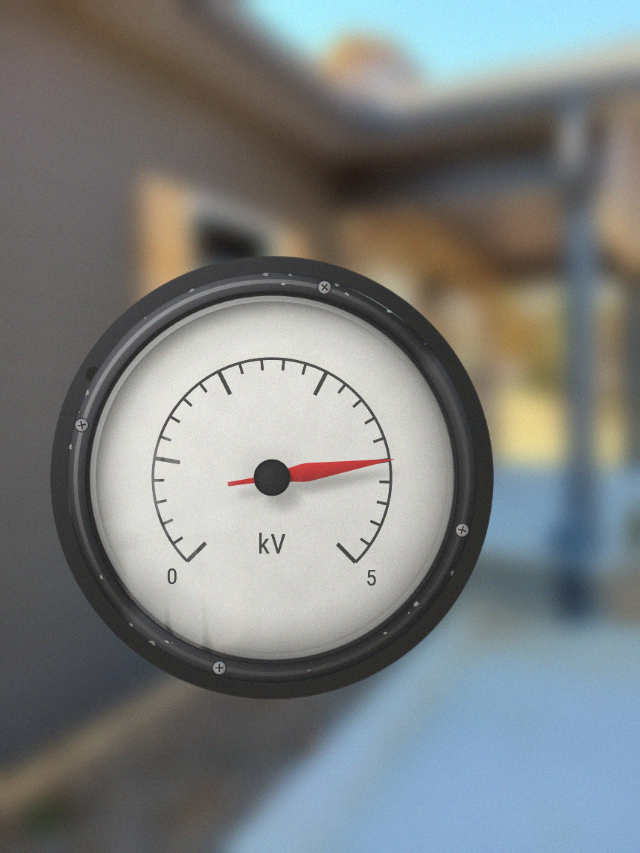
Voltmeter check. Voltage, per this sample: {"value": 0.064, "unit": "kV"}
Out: {"value": 4, "unit": "kV"}
